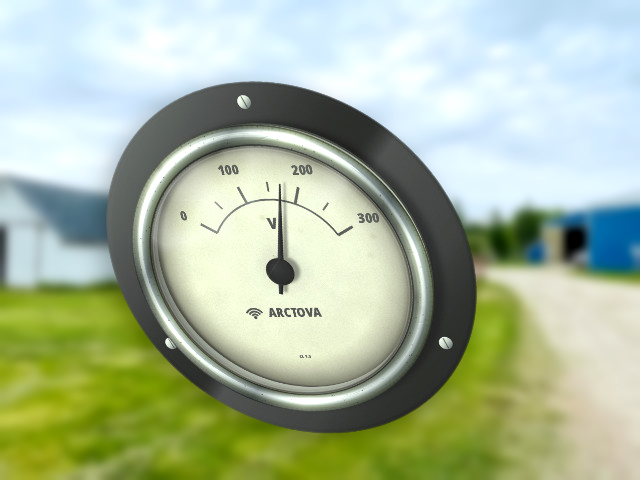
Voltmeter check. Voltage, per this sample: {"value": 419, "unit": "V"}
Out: {"value": 175, "unit": "V"}
